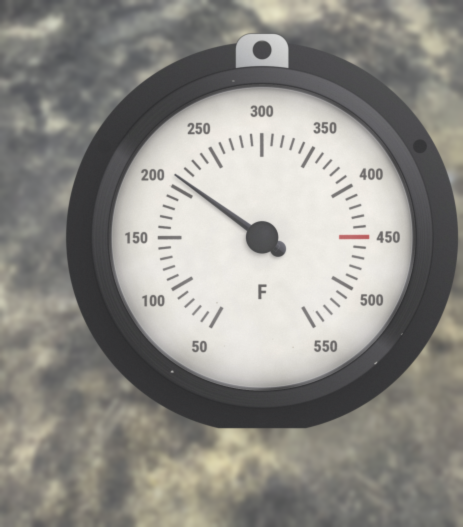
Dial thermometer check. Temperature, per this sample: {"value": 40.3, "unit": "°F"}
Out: {"value": 210, "unit": "°F"}
